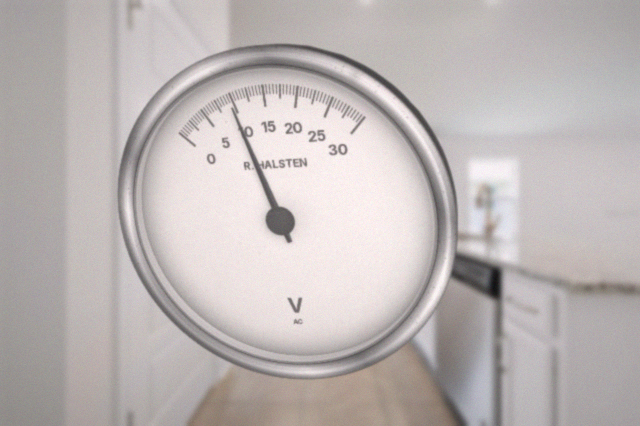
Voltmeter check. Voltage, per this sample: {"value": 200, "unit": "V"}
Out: {"value": 10, "unit": "V"}
